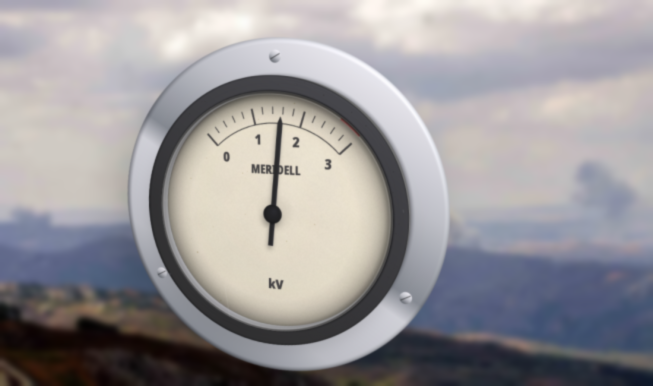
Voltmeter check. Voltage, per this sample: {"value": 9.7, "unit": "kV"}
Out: {"value": 1.6, "unit": "kV"}
